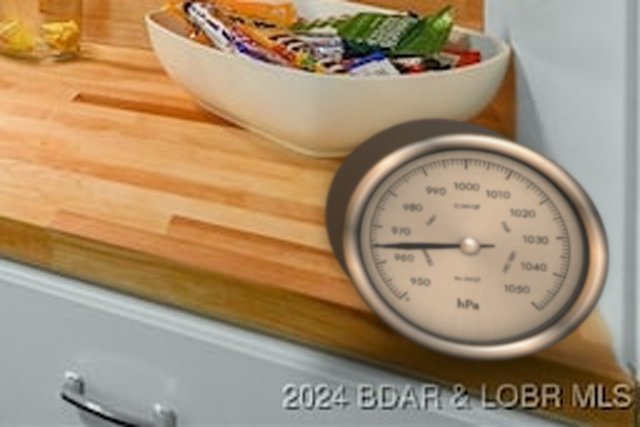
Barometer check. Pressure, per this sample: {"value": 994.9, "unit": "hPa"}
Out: {"value": 965, "unit": "hPa"}
